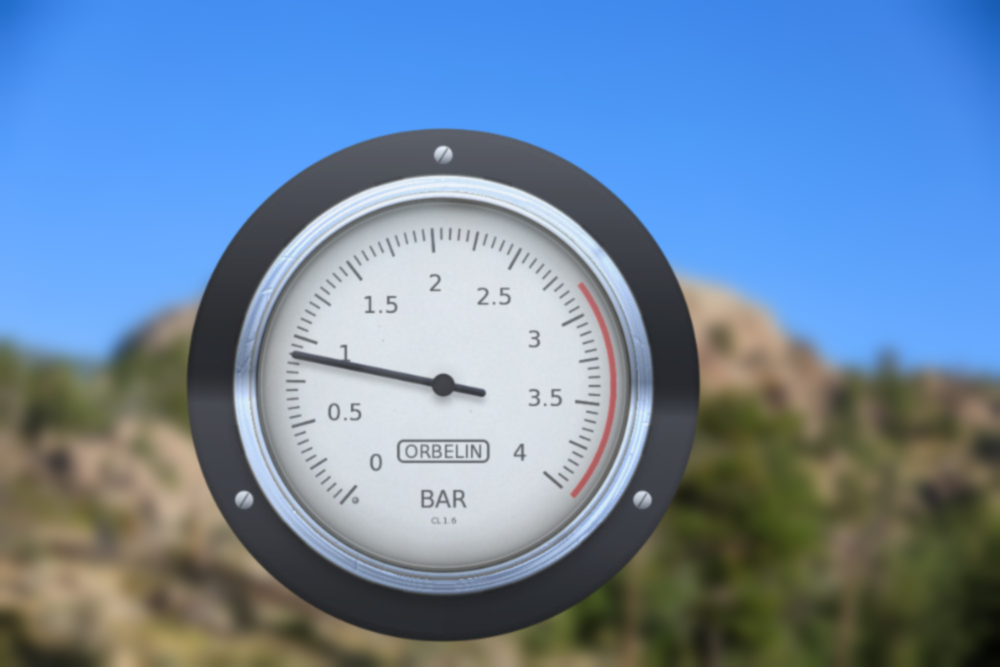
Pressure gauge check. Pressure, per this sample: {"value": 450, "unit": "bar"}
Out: {"value": 0.9, "unit": "bar"}
